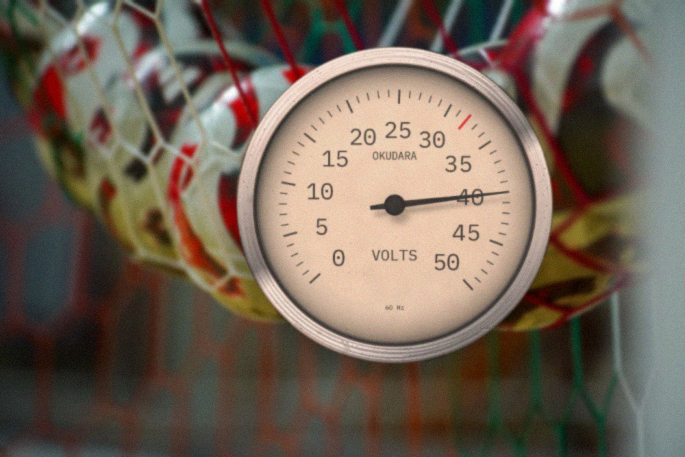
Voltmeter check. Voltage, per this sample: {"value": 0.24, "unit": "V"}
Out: {"value": 40, "unit": "V"}
